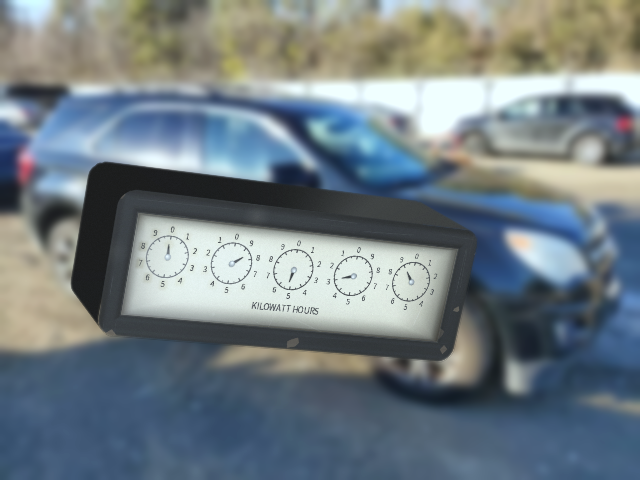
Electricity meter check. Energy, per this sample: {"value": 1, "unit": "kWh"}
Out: {"value": 98529, "unit": "kWh"}
